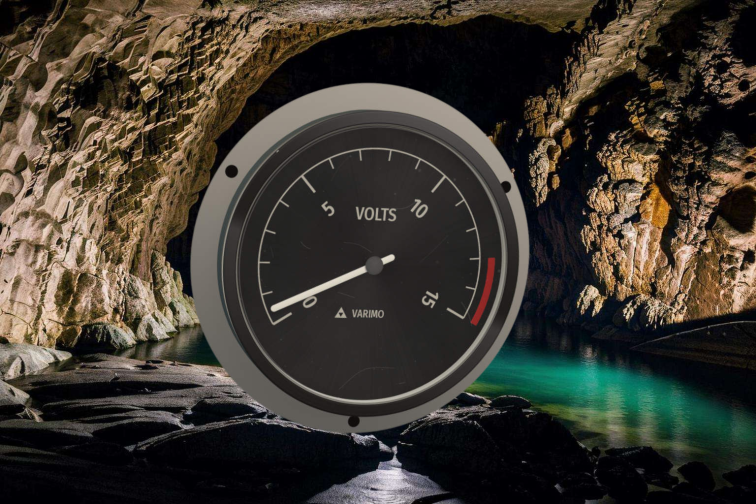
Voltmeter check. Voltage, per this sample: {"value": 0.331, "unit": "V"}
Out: {"value": 0.5, "unit": "V"}
